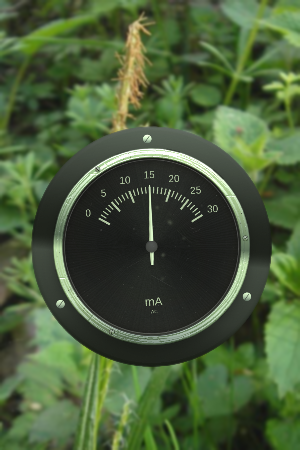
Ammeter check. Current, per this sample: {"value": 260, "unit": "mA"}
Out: {"value": 15, "unit": "mA"}
